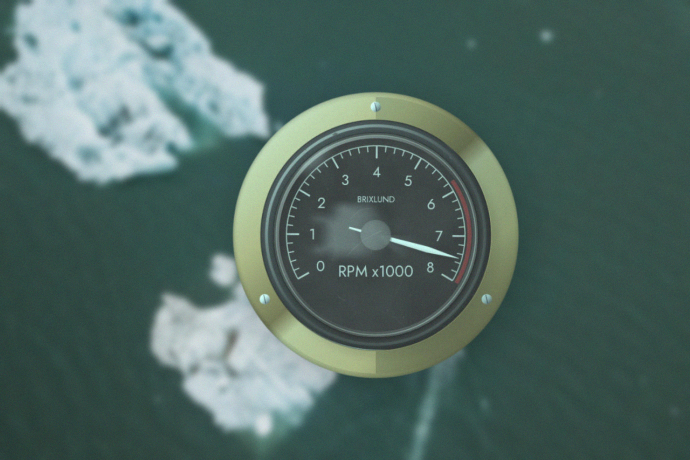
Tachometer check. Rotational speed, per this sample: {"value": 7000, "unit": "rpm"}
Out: {"value": 7500, "unit": "rpm"}
